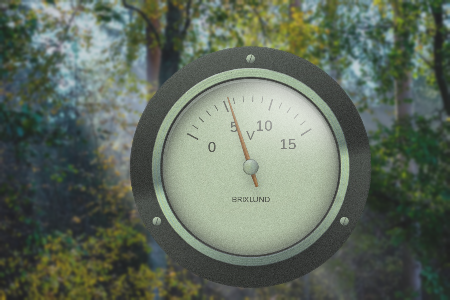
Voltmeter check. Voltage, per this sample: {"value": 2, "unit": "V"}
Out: {"value": 5.5, "unit": "V"}
